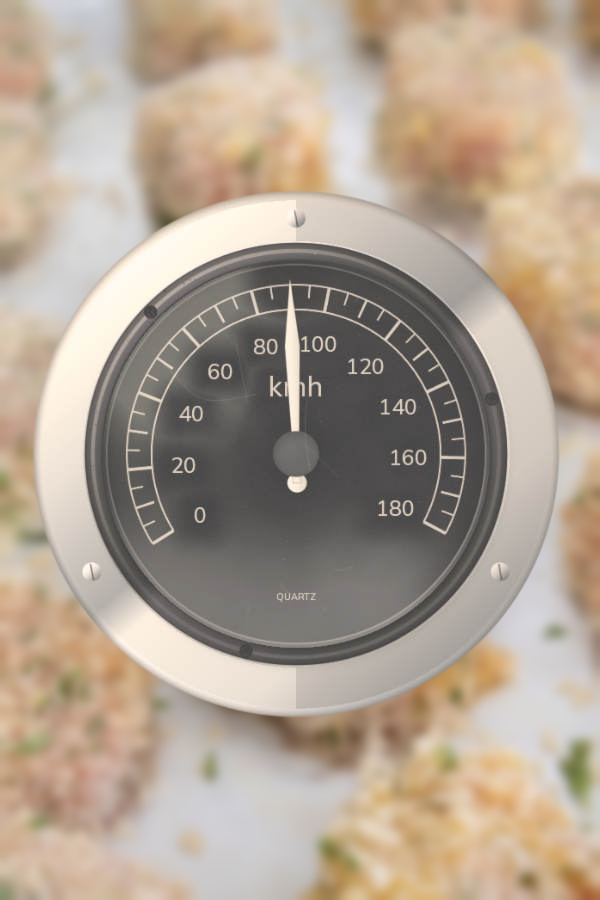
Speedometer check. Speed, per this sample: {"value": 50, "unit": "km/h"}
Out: {"value": 90, "unit": "km/h"}
